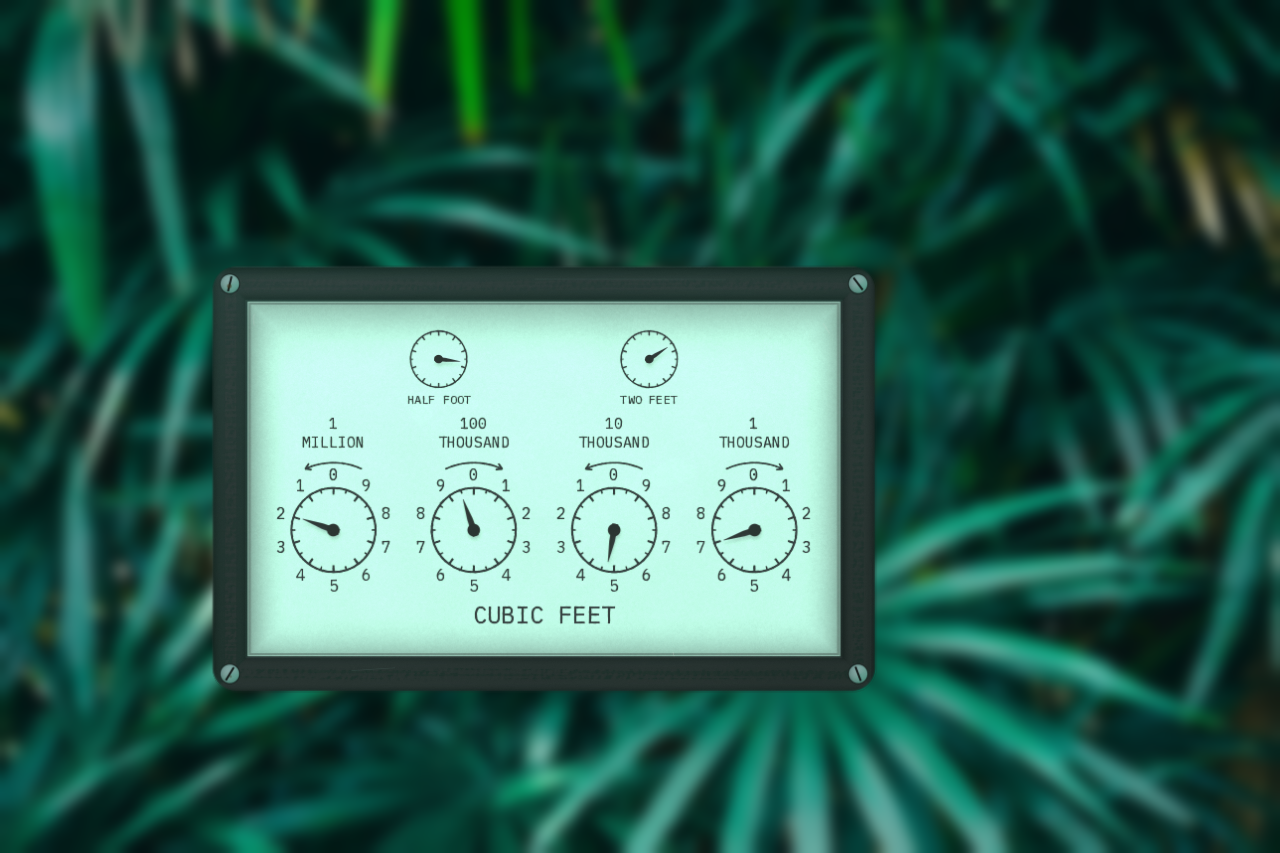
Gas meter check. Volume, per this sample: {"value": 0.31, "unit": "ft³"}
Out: {"value": 194700, "unit": "ft³"}
